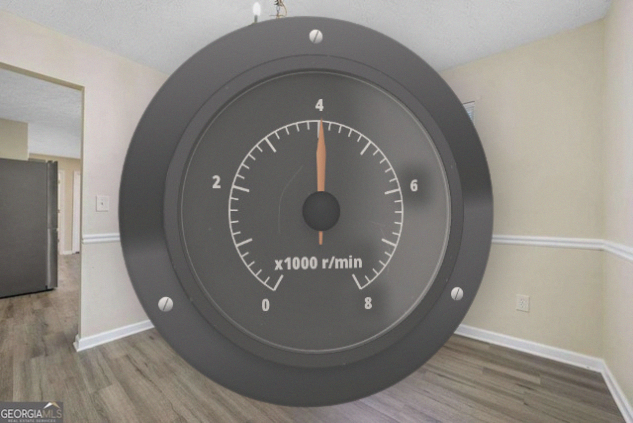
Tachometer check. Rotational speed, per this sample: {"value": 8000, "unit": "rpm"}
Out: {"value": 4000, "unit": "rpm"}
